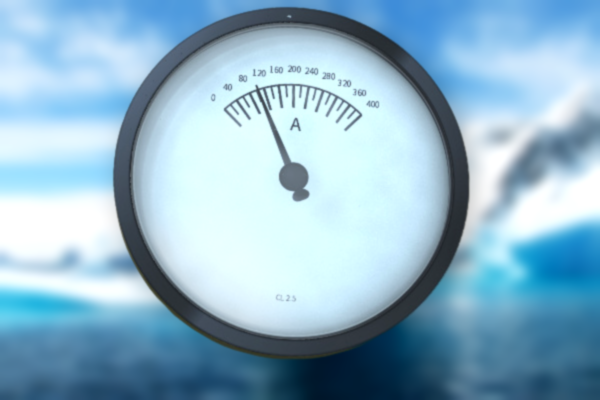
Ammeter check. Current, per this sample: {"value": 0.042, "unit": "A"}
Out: {"value": 100, "unit": "A"}
